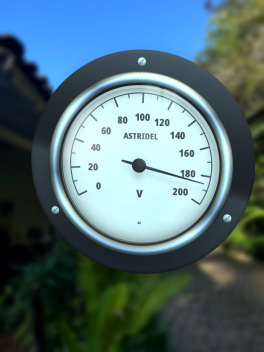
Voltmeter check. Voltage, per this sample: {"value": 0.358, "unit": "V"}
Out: {"value": 185, "unit": "V"}
